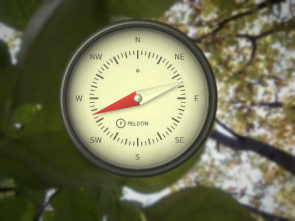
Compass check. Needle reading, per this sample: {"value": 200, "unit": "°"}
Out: {"value": 250, "unit": "°"}
